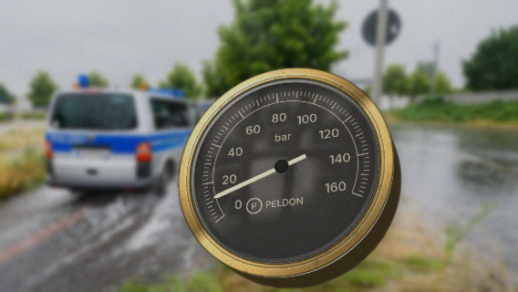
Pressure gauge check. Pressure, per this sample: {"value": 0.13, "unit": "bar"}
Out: {"value": 10, "unit": "bar"}
